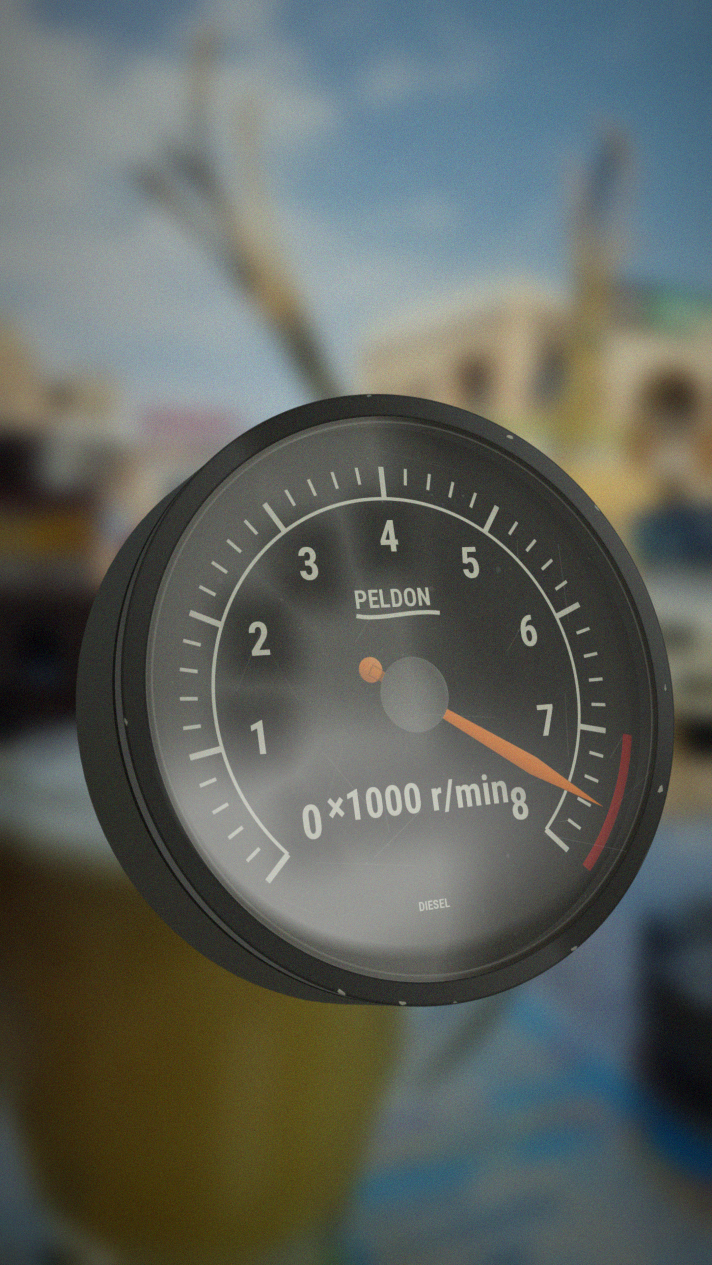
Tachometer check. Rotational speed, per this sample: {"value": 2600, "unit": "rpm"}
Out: {"value": 7600, "unit": "rpm"}
